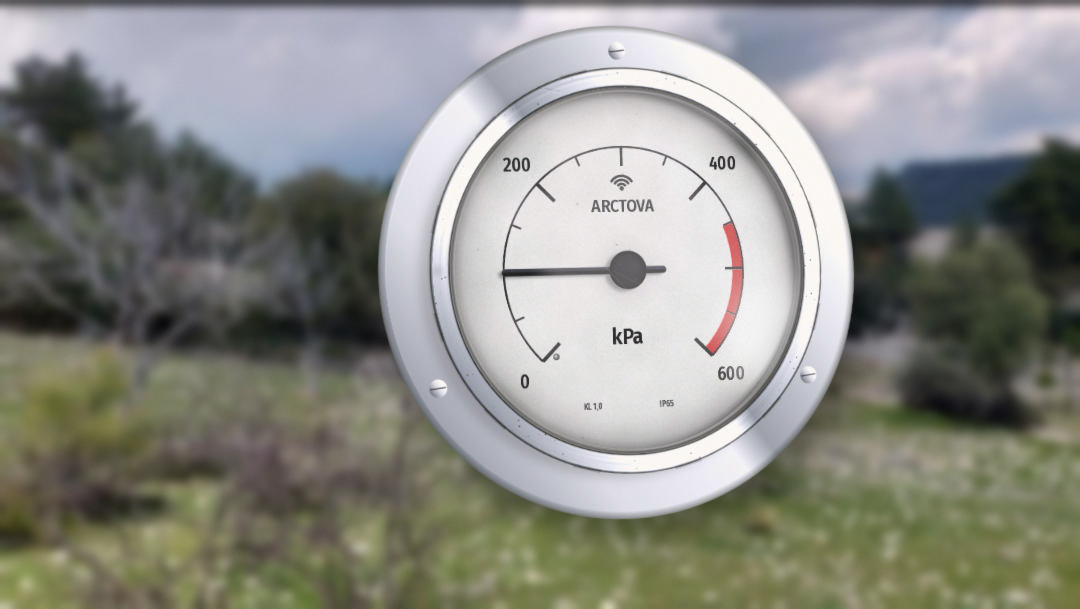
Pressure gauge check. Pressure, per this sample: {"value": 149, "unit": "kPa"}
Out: {"value": 100, "unit": "kPa"}
